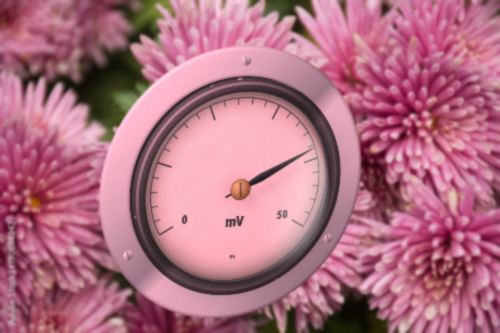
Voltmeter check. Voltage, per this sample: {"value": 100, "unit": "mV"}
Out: {"value": 38, "unit": "mV"}
